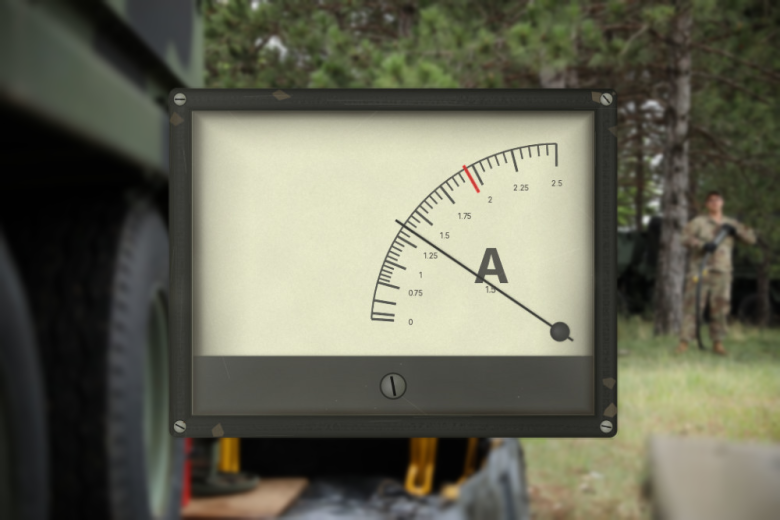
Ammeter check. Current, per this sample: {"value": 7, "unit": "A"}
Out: {"value": 1.35, "unit": "A"}
